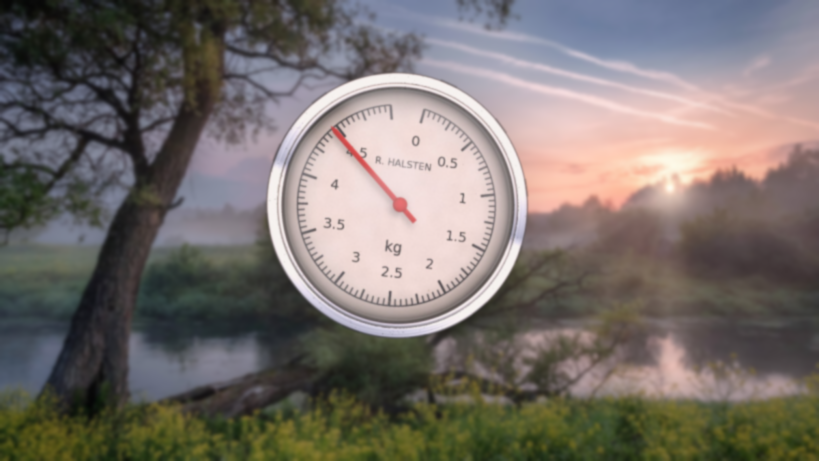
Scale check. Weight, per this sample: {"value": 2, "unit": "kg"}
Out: {"value": 4.45, "unit": "kg"}
